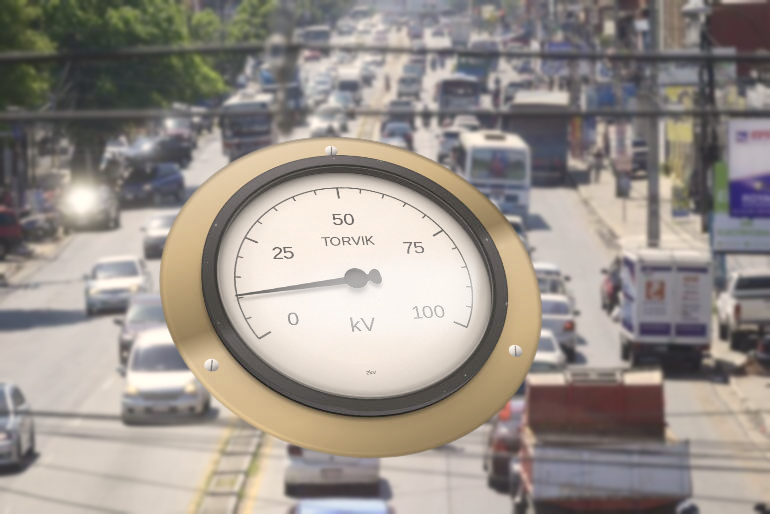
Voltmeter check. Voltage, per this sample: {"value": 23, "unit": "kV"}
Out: {"value": 10, "unit": "kV"}
